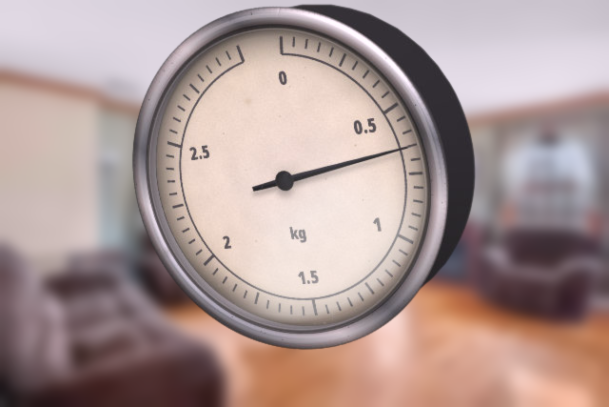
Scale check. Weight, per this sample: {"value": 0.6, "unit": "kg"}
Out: {"value": 0.65, "unit": "kg"}
